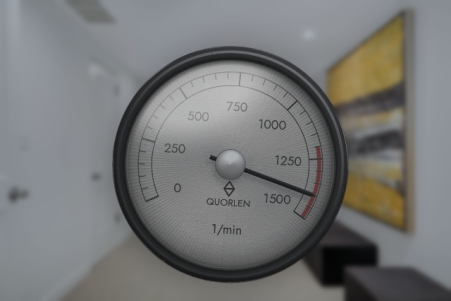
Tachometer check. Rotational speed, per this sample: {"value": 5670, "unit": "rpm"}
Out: {"value": 1400, "unit": "rpm"}
